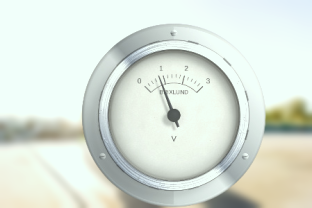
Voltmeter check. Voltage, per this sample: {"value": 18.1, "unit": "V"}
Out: {"value": 0.8, "unit": "V"}
